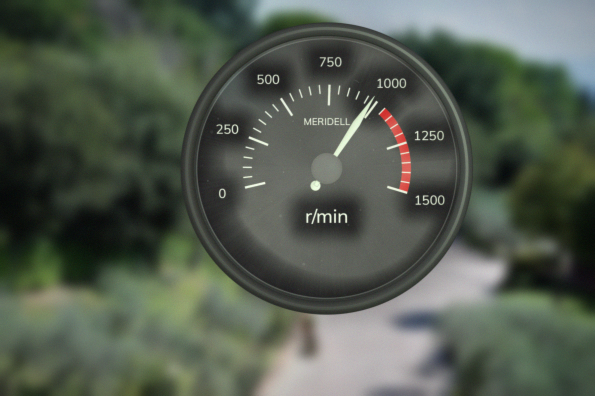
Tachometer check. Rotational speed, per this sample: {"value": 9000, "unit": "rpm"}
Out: {"value": 975, "unit": "rpm"}
